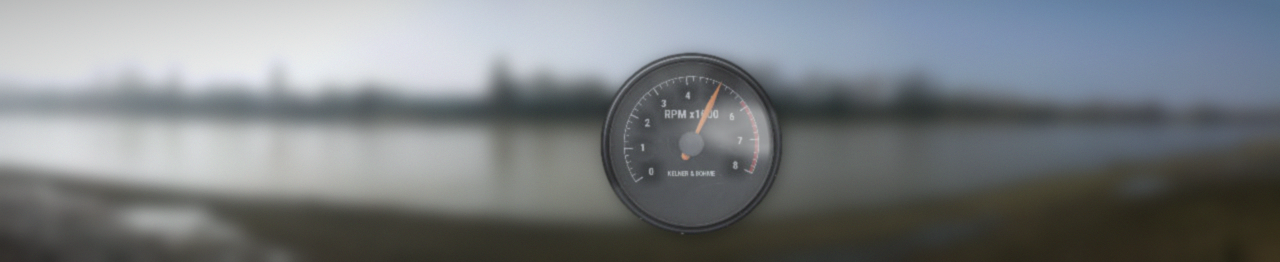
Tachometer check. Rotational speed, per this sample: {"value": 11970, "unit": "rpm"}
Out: {"value": 5000, "unit": "rpm"}
